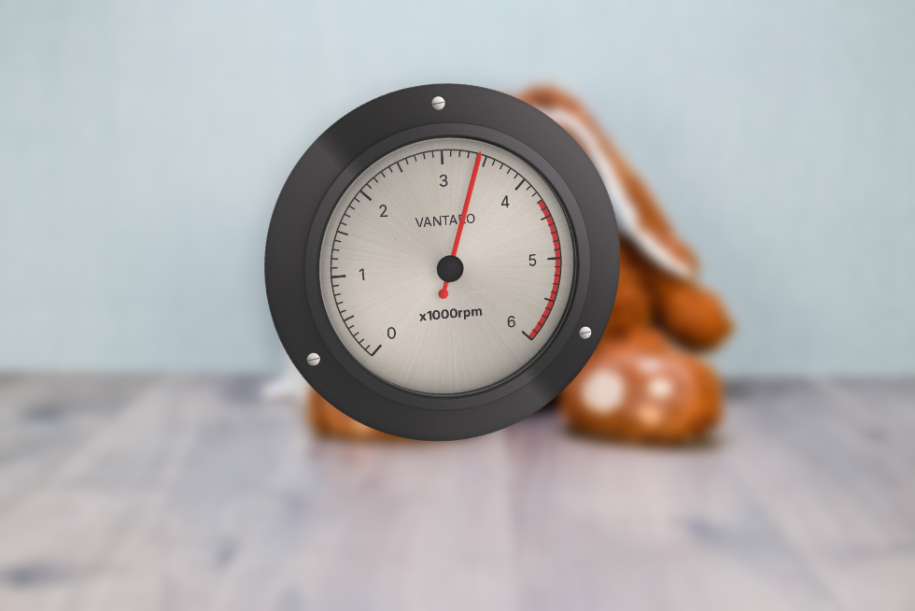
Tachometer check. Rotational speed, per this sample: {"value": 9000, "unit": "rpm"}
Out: {"value": 3400, "unit": "rpm"}
